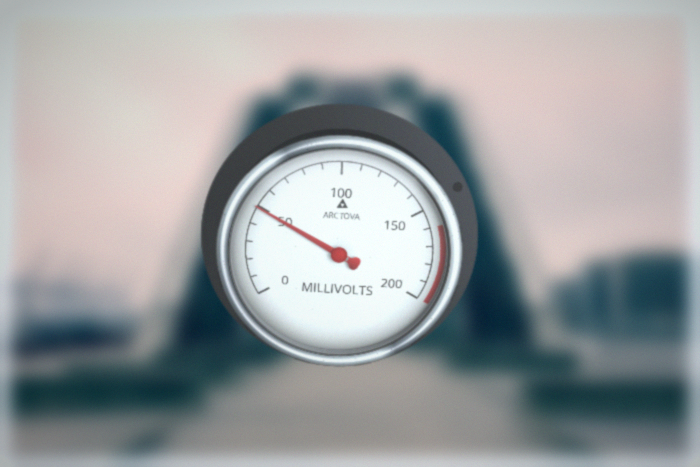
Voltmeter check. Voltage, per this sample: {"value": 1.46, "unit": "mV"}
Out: {"value": 50, "unit": "mV"}
